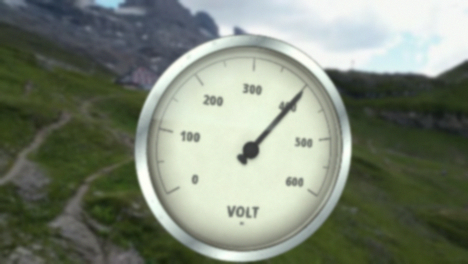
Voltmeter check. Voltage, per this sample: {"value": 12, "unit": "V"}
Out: {"value": 400, "unit": "V"}
